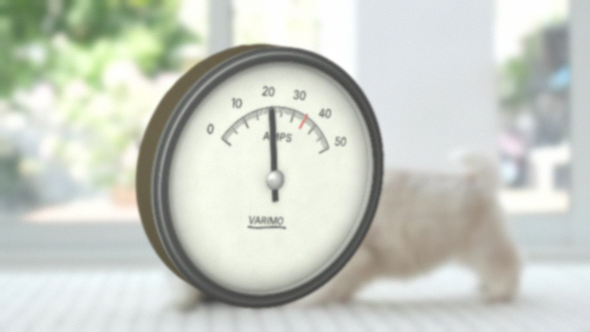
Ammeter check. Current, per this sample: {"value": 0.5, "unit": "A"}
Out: {"value": 20, "unit": "A"}
